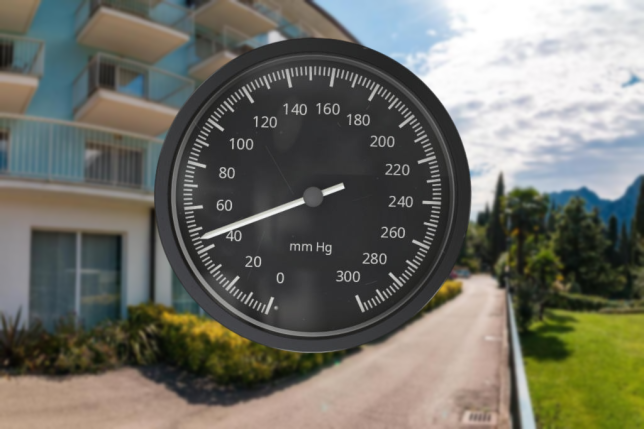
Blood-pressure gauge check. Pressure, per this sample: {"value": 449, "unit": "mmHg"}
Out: {"value": 46, "unit": "mmHg"}
